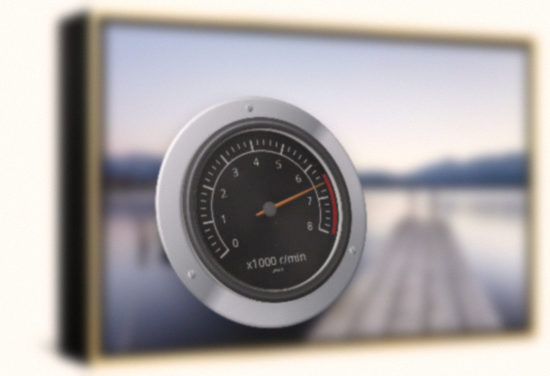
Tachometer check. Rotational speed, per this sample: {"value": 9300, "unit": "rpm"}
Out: {"value": 6600, "unit": "rpm"}
